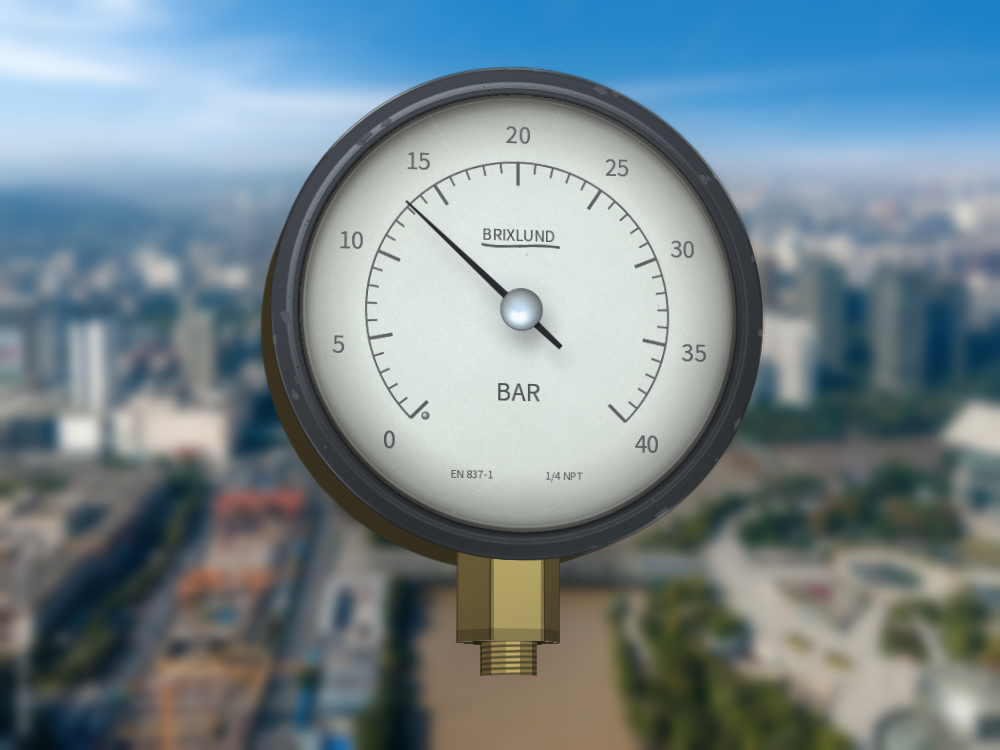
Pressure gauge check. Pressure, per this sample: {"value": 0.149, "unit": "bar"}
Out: {"value": 13, "unit": "bar"}
